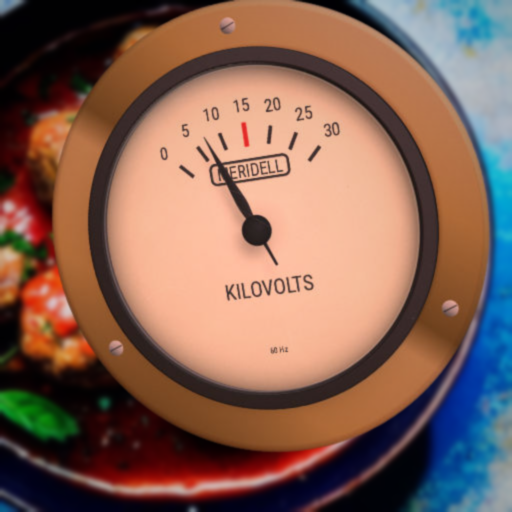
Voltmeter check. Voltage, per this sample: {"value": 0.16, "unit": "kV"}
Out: {"value": 7.5, "unit": "kV"}
